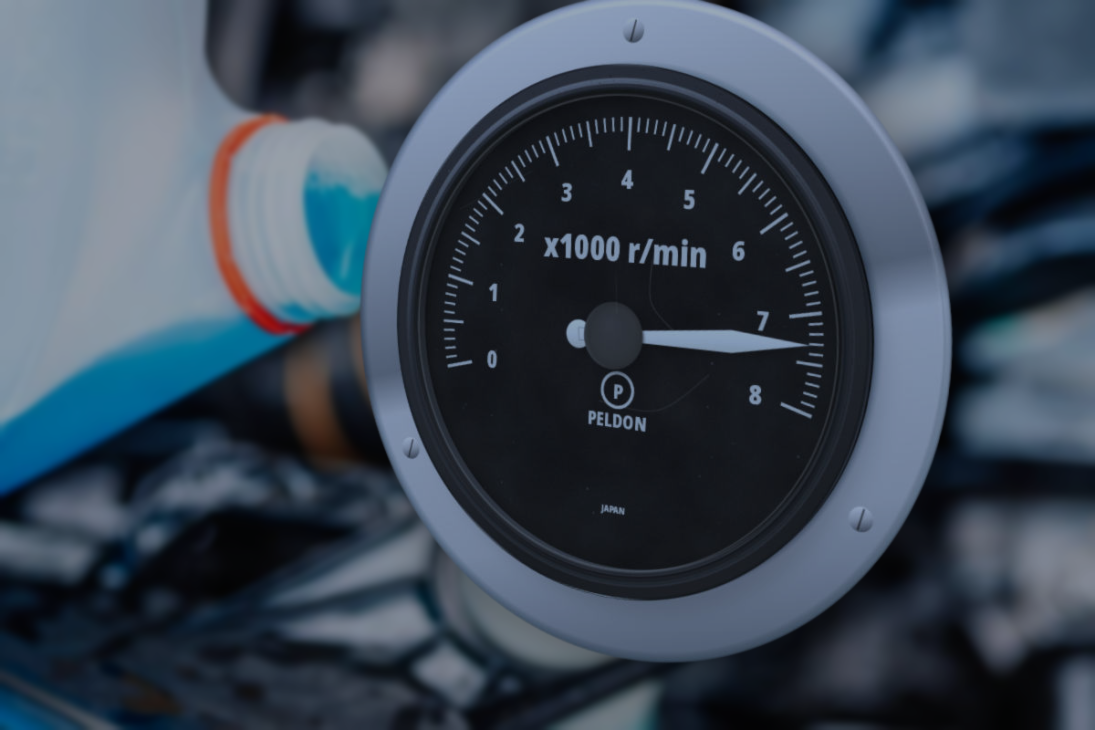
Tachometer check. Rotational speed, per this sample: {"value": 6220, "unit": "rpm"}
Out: {"value": 7300, "unit": "rpm"}
